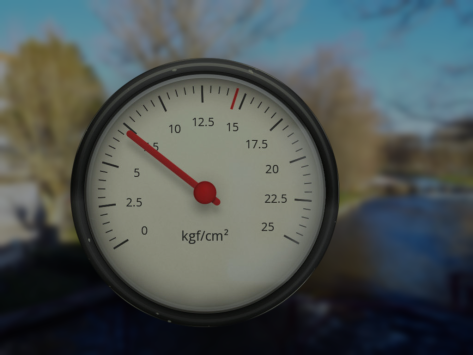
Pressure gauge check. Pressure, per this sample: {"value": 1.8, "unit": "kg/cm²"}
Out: {"value": 7.25, "unit": "kg/cm²"}
